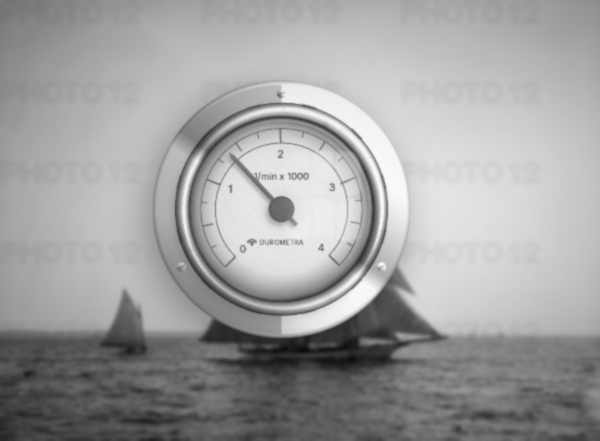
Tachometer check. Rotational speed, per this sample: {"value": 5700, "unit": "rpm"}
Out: {"value": 1375, "unit": "rpm"}
